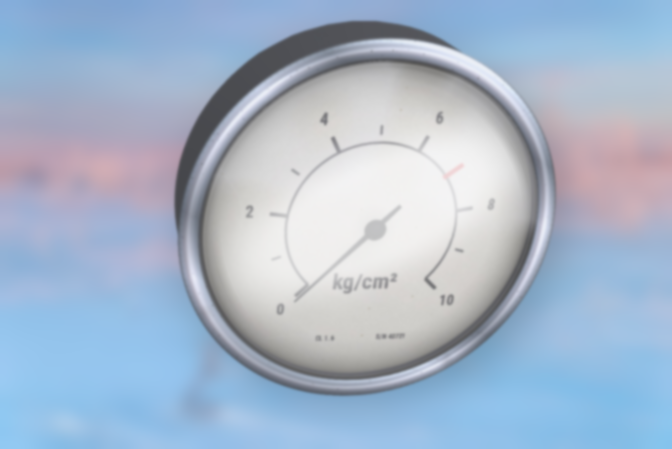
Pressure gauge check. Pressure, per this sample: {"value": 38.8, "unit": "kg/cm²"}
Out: {"value": 0, "unit": "kg/cm²"}
